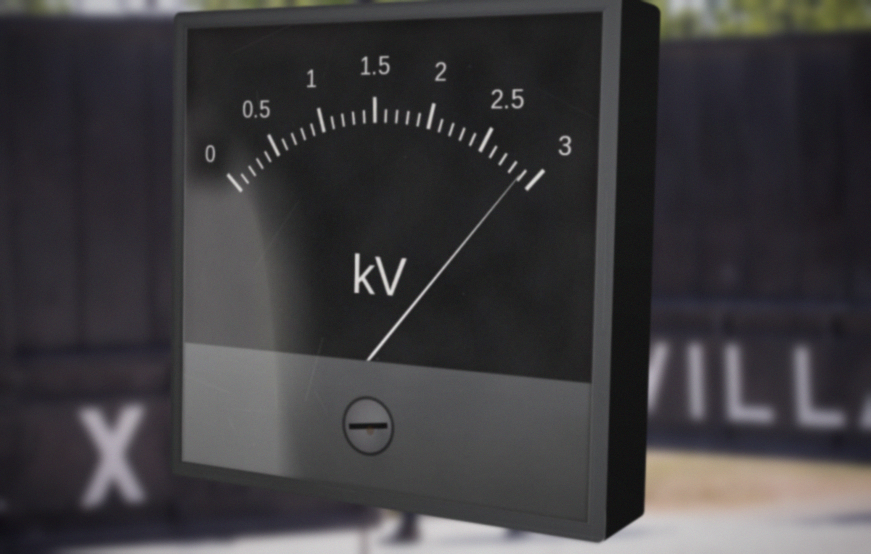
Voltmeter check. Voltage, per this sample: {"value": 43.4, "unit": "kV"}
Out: {"value": 2.9, "unit": "kV"}
